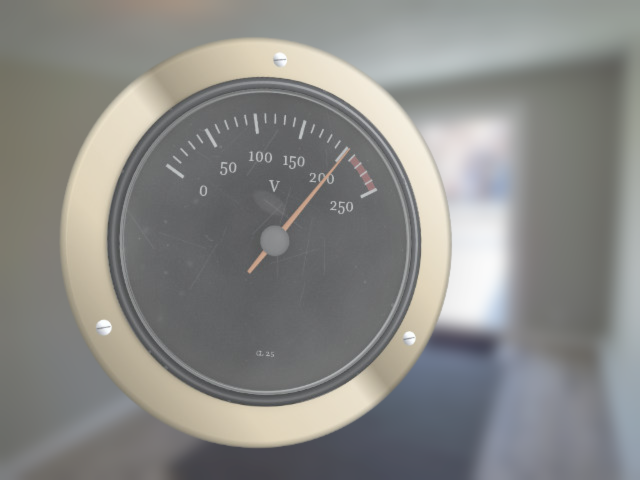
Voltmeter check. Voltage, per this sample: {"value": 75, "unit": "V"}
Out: {"value": 200, "unit": "V"}
